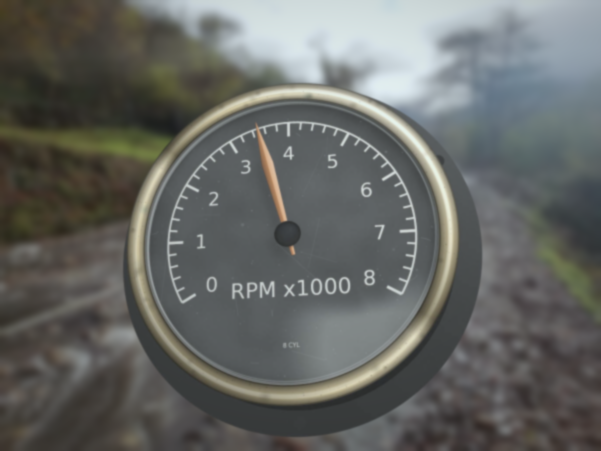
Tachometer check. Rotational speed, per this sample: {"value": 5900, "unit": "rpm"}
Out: {"value": 3500, "unit": "rpm"}
